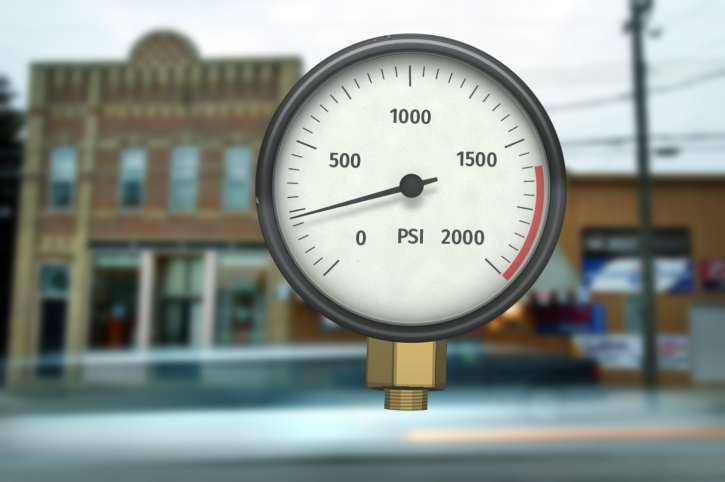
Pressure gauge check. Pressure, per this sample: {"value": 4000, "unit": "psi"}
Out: {"value": 225, "unit": "psi"}
